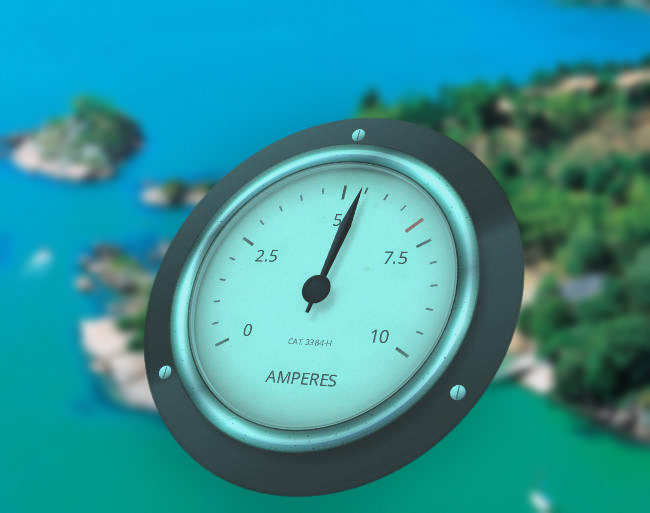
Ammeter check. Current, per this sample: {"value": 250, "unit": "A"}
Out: {"value": 5.5, "unit": "A"}
